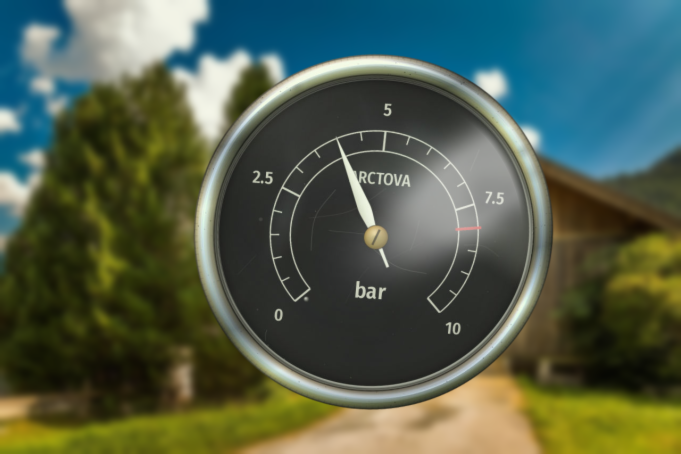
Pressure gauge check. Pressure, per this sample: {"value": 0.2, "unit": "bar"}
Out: {"value": 4, "unit": "bar"}
